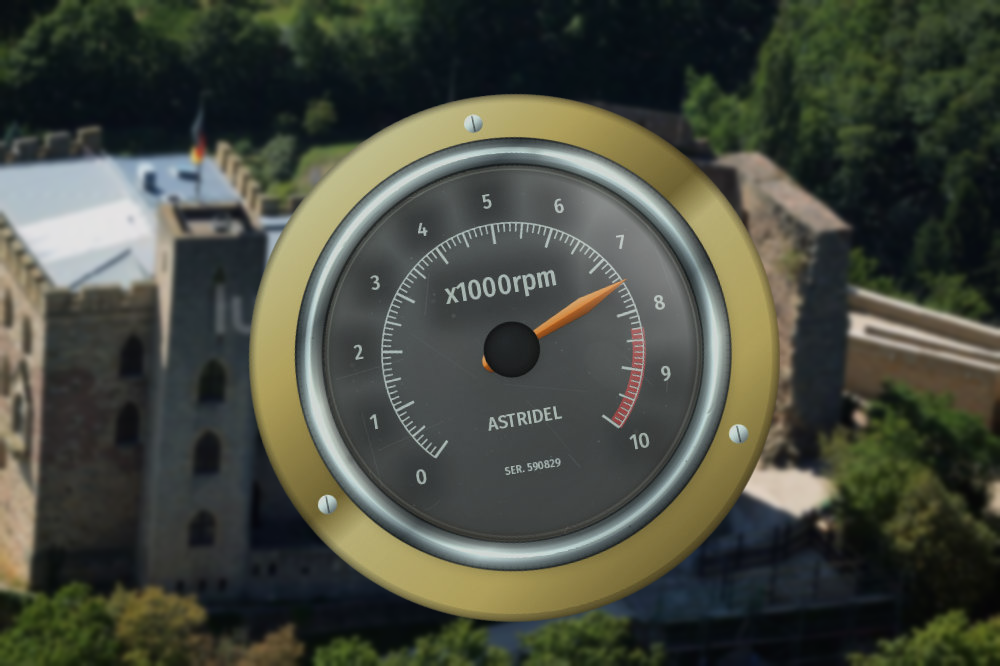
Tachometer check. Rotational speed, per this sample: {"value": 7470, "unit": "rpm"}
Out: {"value": 7500, "unit": "rpm"}
